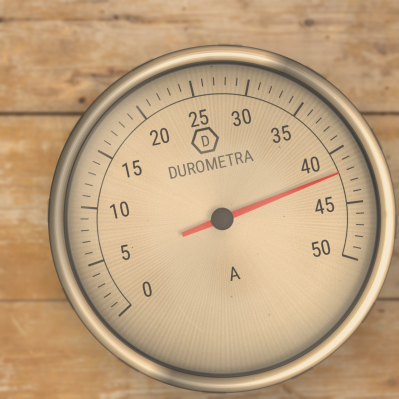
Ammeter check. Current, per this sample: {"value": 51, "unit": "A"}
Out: {"value": 42, "unit": "A"}
